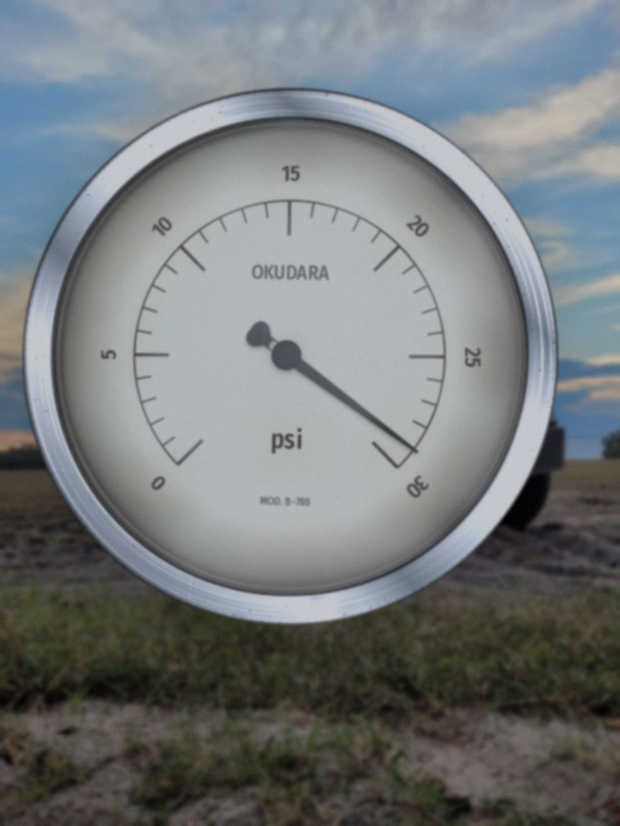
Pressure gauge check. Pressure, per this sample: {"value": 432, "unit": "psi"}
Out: {"value": 29, "unit": "psi"}
